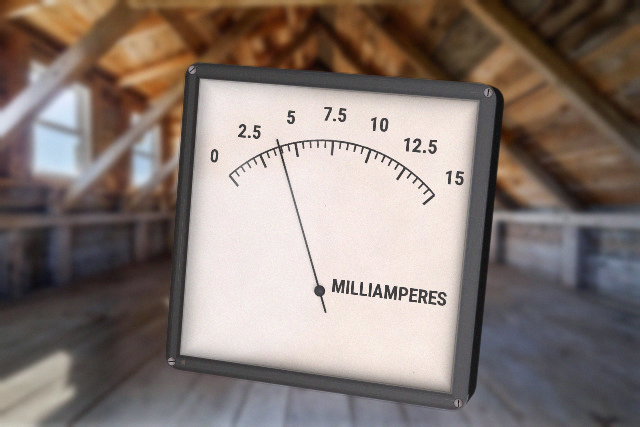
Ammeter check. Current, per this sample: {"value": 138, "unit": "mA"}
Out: {"value": 4, "unit": "mA"}
